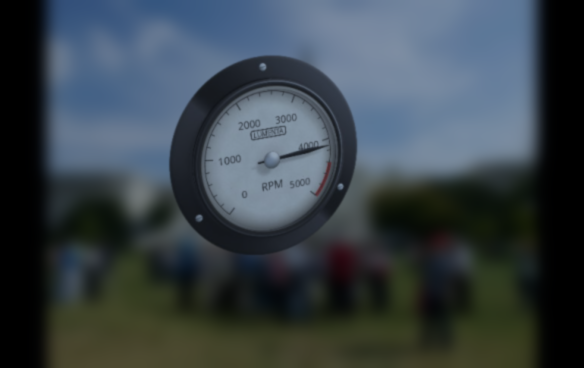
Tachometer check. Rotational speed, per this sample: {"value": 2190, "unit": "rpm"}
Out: {"value": 4100, "unit": "rpm"}
